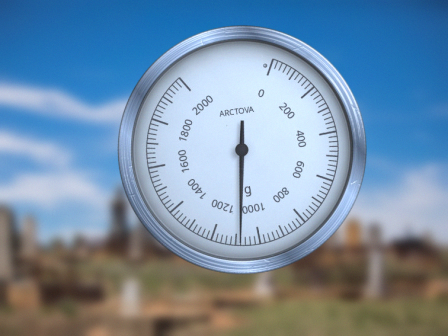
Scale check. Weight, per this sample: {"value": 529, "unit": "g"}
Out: {"value": 1080, "unit": "g"}
